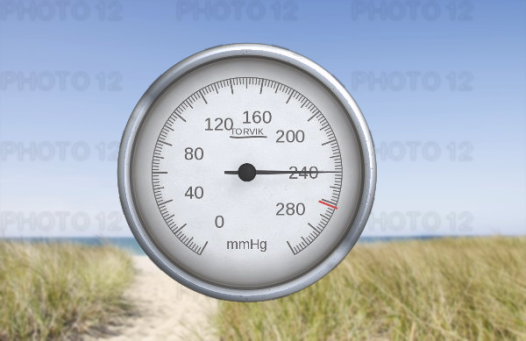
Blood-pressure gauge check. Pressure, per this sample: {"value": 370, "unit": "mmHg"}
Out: {"value": 240, "unit": "mmHg"}
